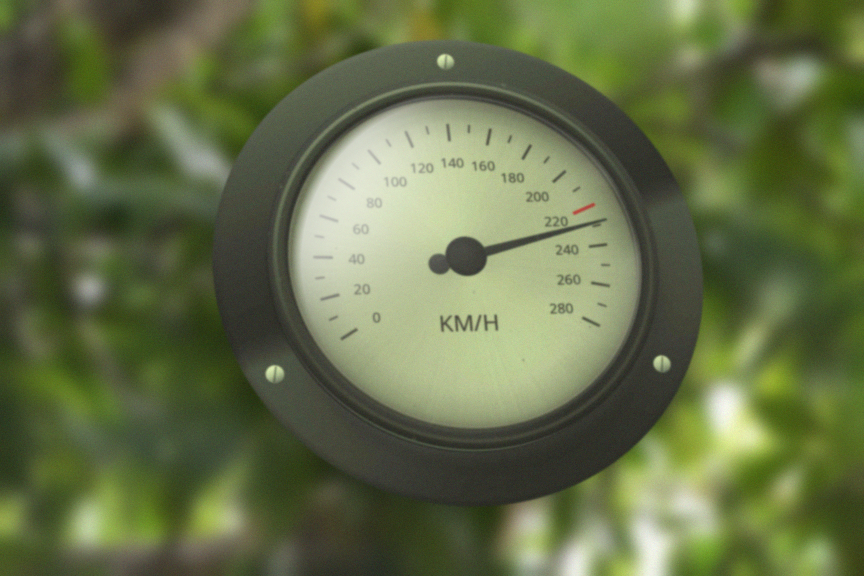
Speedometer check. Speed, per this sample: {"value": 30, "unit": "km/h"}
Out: {"value": 230, "unit": "km/h"}
